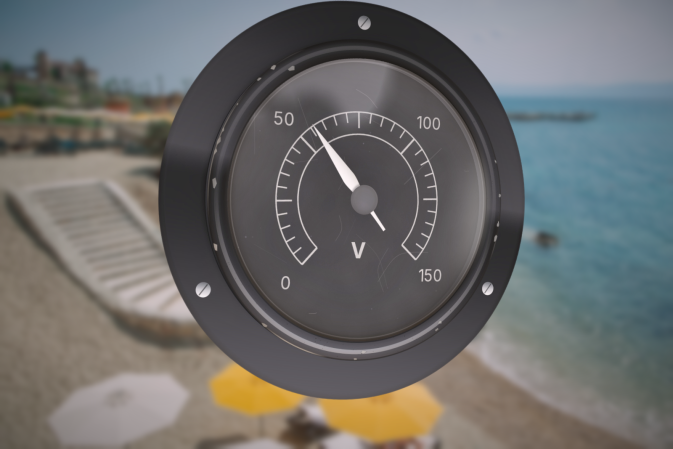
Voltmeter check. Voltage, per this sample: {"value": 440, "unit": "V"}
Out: {"value": 55, "unit": "V"}
